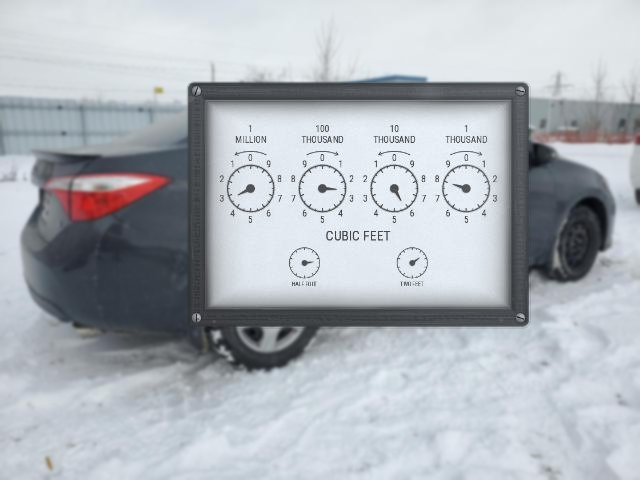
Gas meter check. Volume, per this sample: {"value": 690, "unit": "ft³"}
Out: {"value": 325800, "unit": "ft³"}
